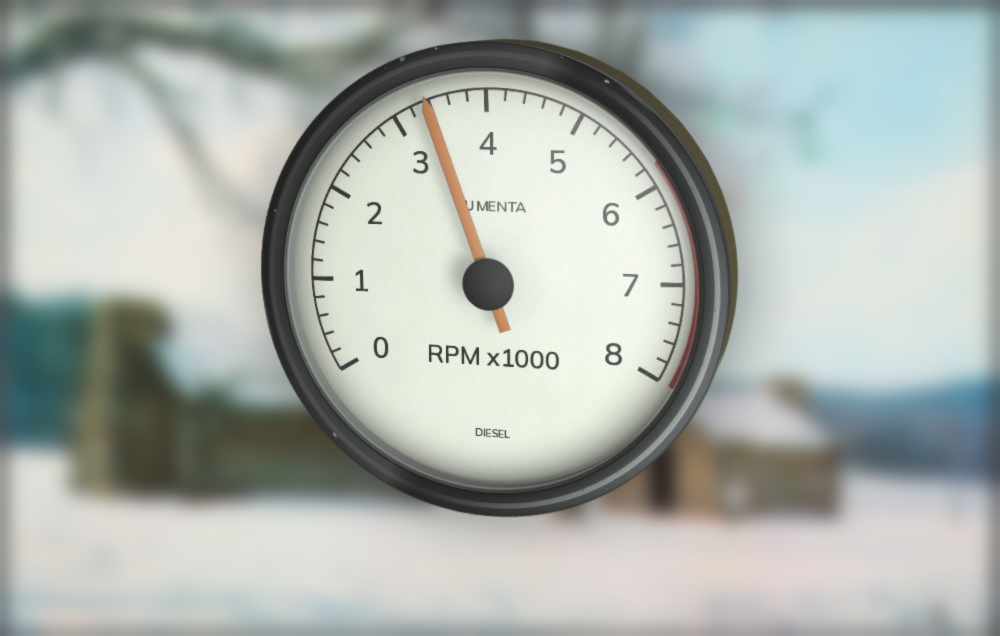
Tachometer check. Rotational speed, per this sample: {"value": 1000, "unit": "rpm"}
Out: {"value": 3400, "unit": "rpm"}
